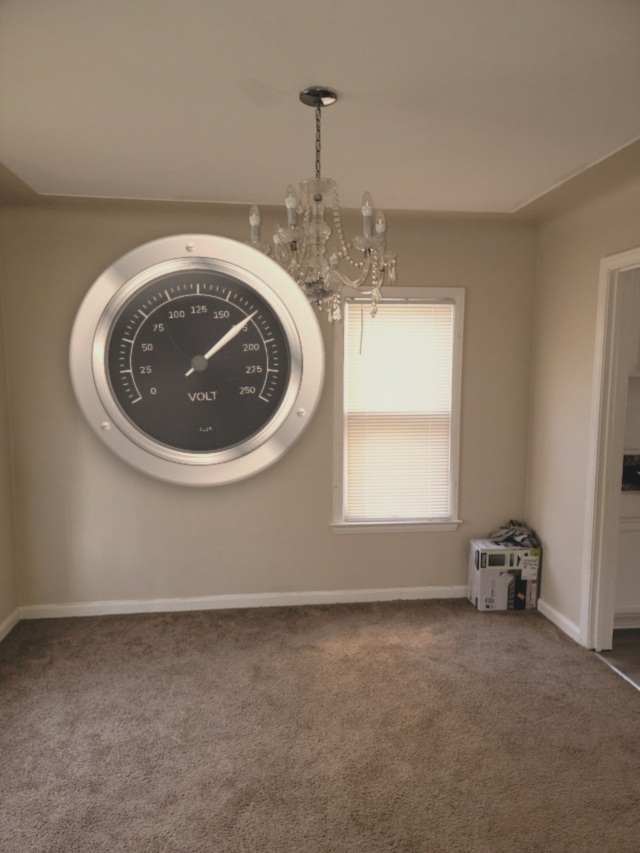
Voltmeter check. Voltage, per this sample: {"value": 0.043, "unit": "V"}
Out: {"value": 175, "unit": "V"}
